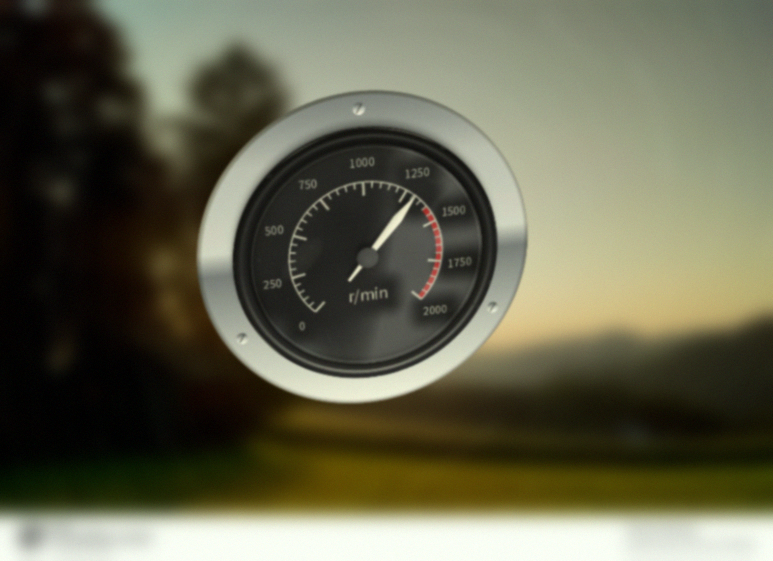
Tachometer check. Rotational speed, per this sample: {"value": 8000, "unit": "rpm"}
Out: {"value": 1300, "unit": "rpm"}
